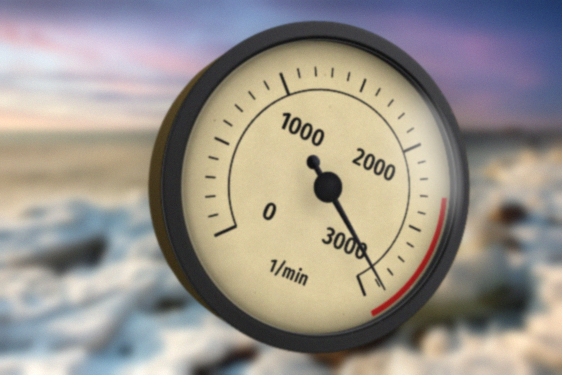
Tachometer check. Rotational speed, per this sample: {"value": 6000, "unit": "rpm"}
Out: {"value": 2900, "unit": "rpm"}
